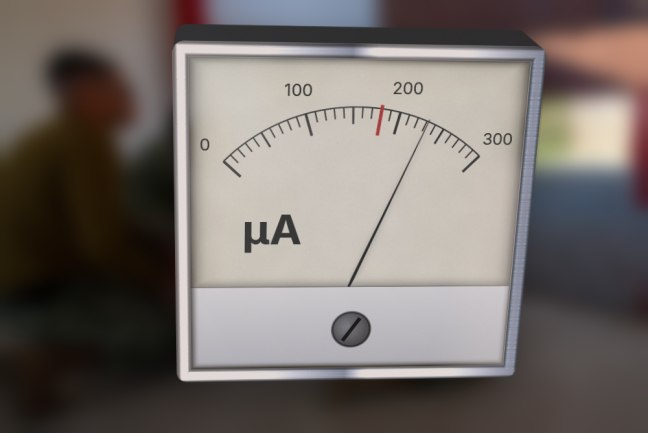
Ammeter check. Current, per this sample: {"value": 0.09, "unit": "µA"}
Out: {"value": 230, "unit": "µA"}
